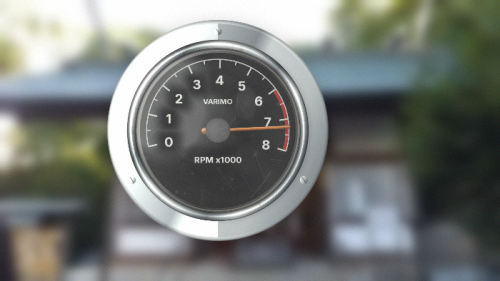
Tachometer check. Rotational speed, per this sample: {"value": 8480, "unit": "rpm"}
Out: {"value": 7250, "unit": "rpm"}
